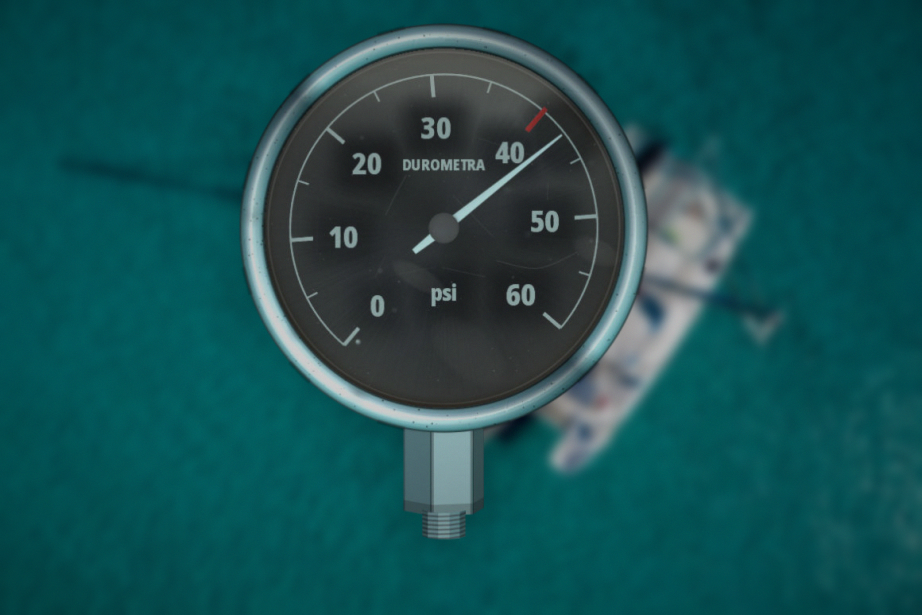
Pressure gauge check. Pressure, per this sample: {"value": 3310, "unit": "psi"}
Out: {"value": 42.5, "unit": "psi"}
